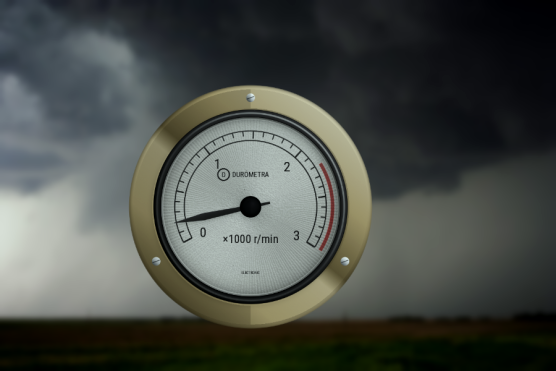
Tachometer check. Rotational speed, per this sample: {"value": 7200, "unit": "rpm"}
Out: {"value": 200, "unit": "rpm"}
